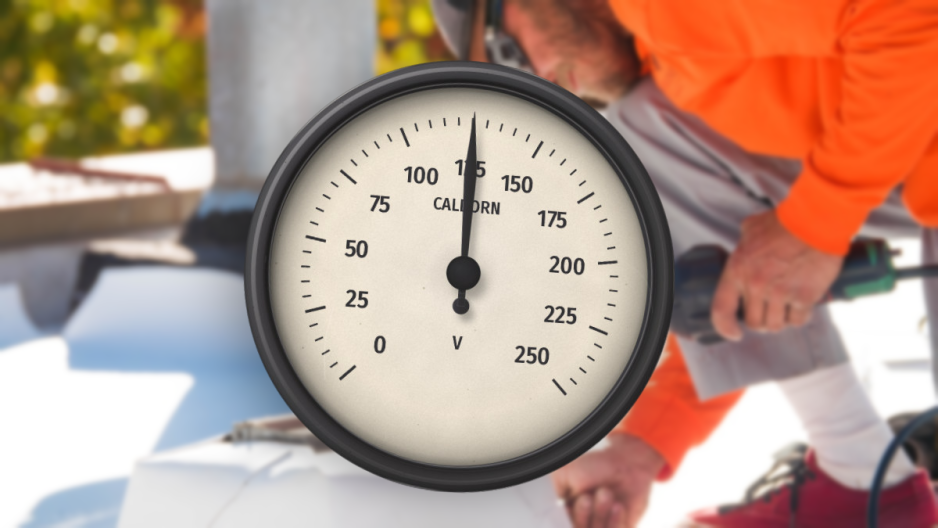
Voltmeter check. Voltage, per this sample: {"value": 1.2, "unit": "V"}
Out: {"value": 125, "unit": "V"}
